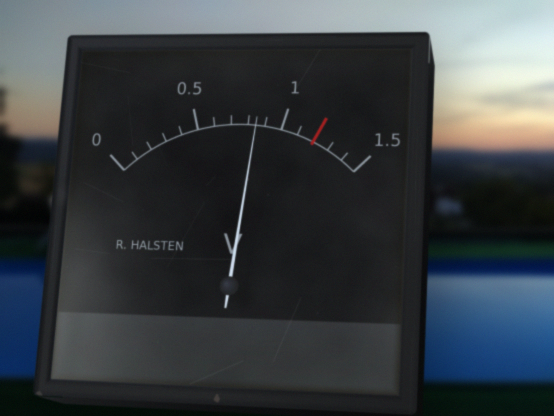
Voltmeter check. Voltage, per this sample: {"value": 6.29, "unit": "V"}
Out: {"value": 0.85, "unit": "V"}
